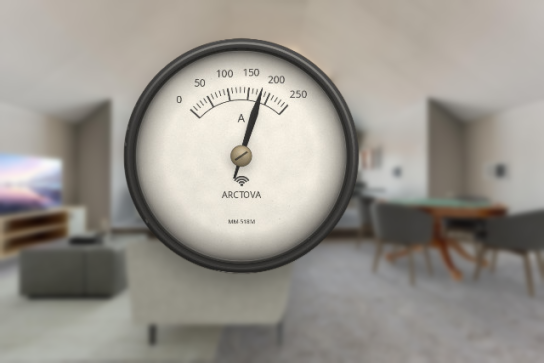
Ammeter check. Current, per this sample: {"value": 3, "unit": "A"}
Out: {"value": 180, "unit": "A"}
